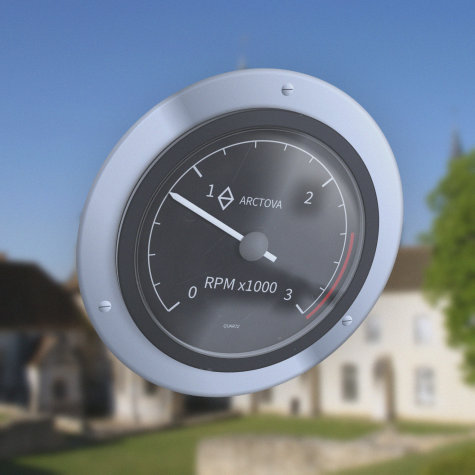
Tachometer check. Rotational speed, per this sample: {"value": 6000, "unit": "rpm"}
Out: {"value": 800, "unit": "rpm"}
